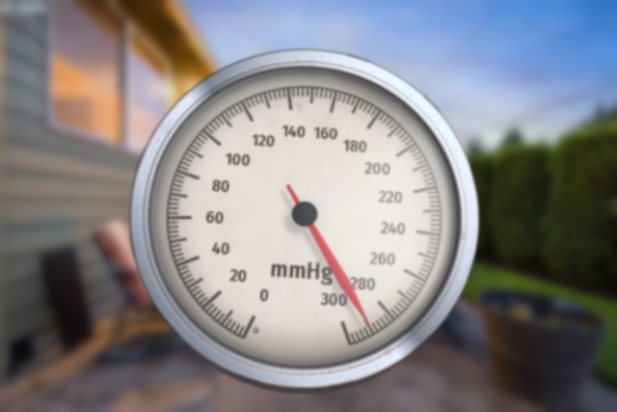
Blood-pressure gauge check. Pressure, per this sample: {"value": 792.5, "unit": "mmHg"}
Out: {"value": 290, "unit": "mmHg"}
